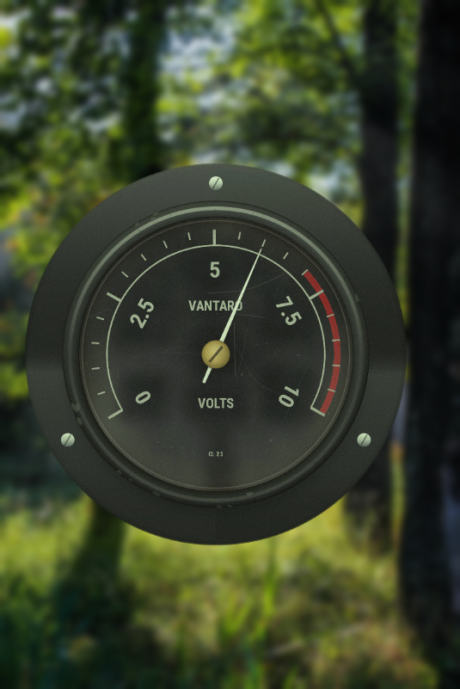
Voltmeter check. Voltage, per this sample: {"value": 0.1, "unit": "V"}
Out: {"value": 6, "unit": "V"}
